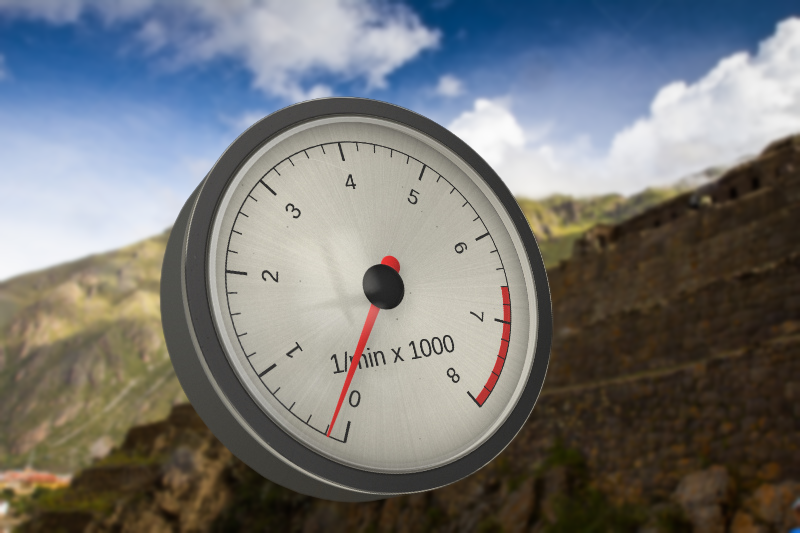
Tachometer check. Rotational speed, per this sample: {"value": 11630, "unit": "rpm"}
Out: {"value": 200, "unit": "rpm"}
